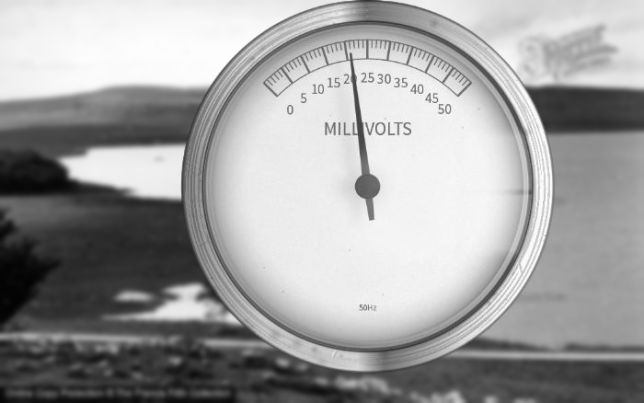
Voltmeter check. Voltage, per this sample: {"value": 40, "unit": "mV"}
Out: {"value": 21, "unit": "mV"}
